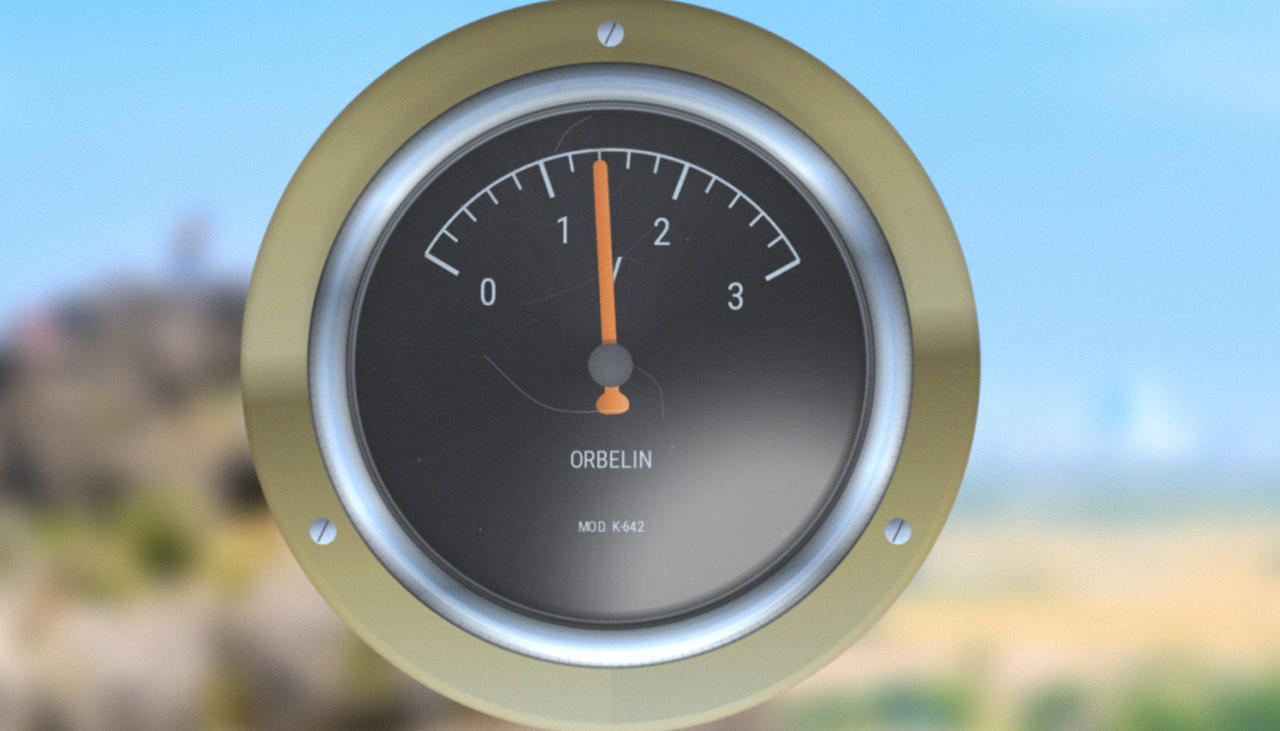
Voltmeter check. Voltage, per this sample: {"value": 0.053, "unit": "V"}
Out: {"value": 1.4, "unit": "V"}
